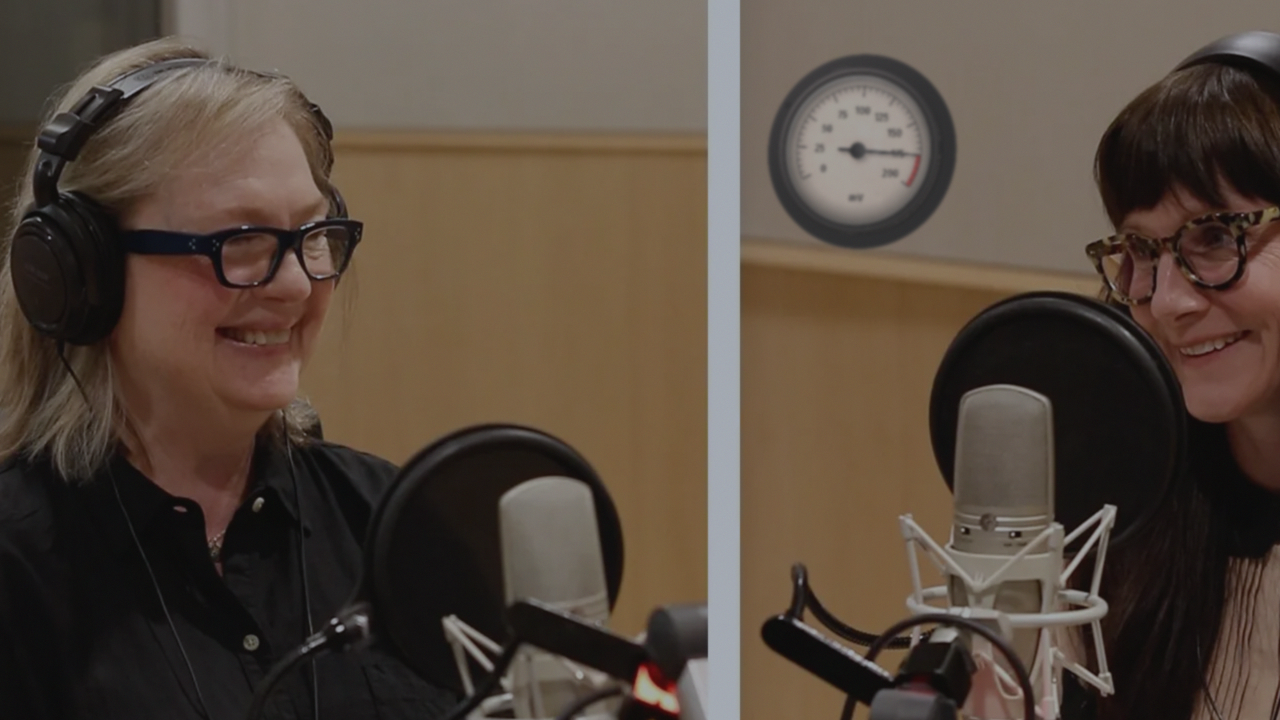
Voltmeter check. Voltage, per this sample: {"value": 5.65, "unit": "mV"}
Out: {"value": 175, "unit": "mV"}
